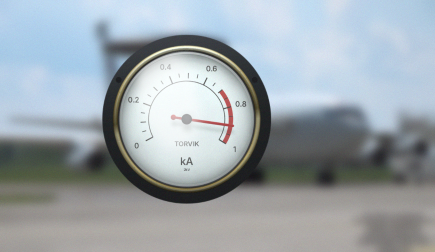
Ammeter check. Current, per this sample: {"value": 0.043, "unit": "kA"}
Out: {"value": 0.9, "unit": "kA"}
